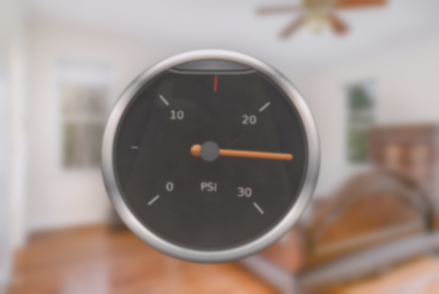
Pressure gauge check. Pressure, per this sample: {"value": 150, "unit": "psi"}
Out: {"value": 25, "unit": "psi"}
